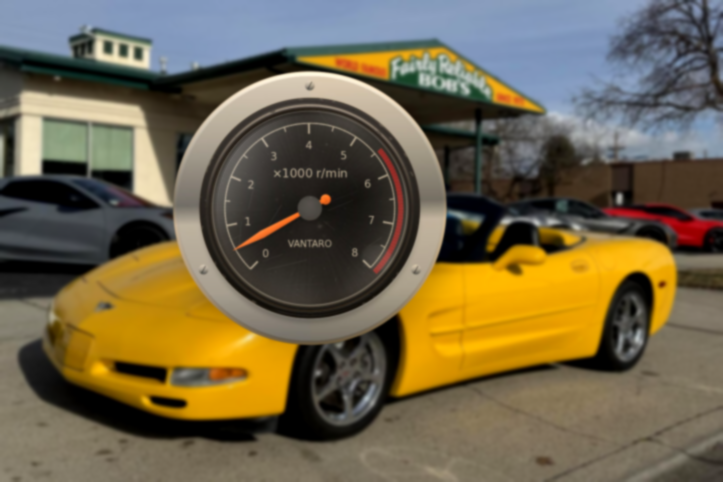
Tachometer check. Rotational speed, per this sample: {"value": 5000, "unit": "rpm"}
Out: {"value": 500, "unit": "rpm"}
